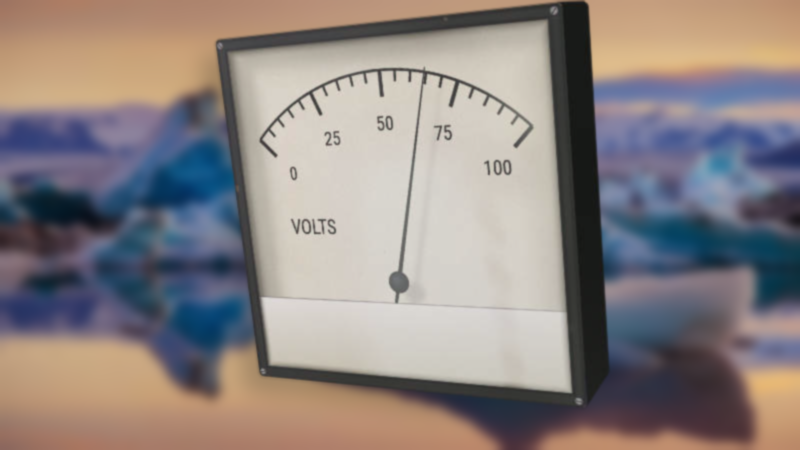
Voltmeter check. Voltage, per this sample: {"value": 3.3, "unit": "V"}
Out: {"value": 65, "unit": "V"}
